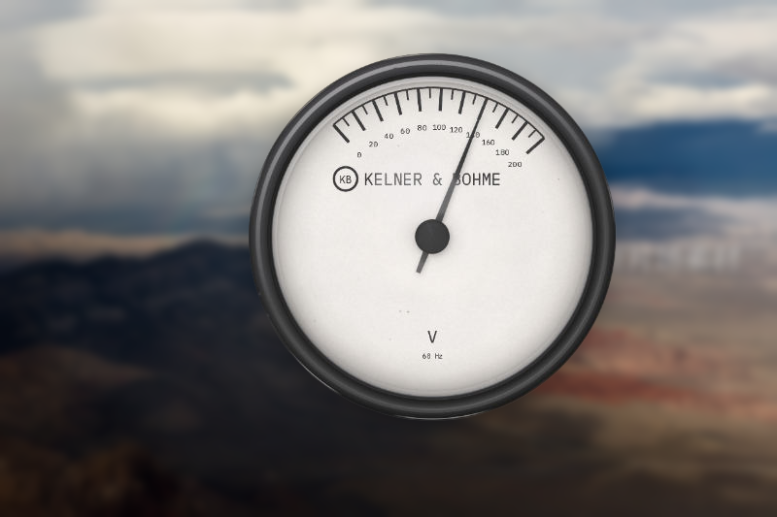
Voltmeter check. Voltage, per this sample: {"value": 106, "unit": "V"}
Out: {"value": 140, "unit": "V"}
